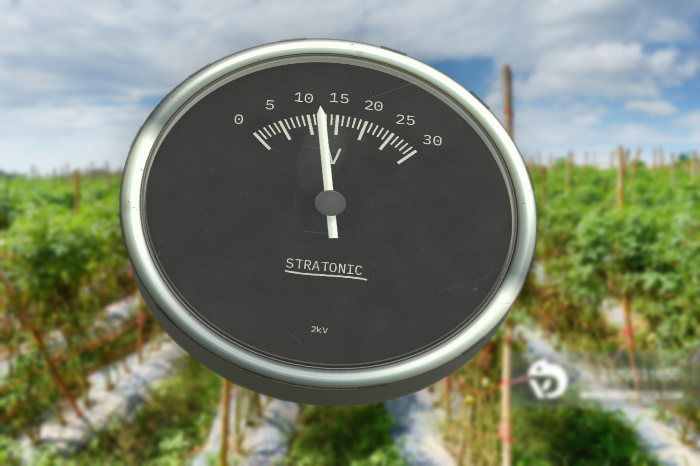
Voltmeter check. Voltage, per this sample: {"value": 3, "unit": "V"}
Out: {"value": 12, "unit": "V"}
